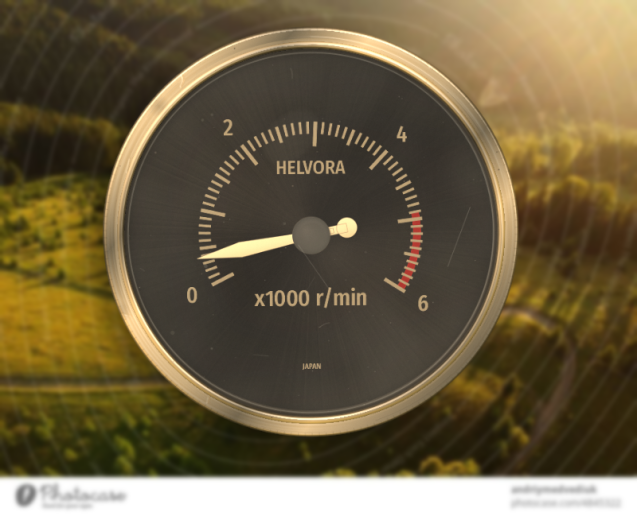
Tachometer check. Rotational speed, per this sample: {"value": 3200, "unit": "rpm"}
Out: {"value": 400, "unit": "rpm"}
